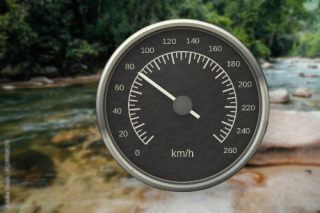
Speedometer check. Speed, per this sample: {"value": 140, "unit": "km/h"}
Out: {"value": 80, "unit": "km/h"}
